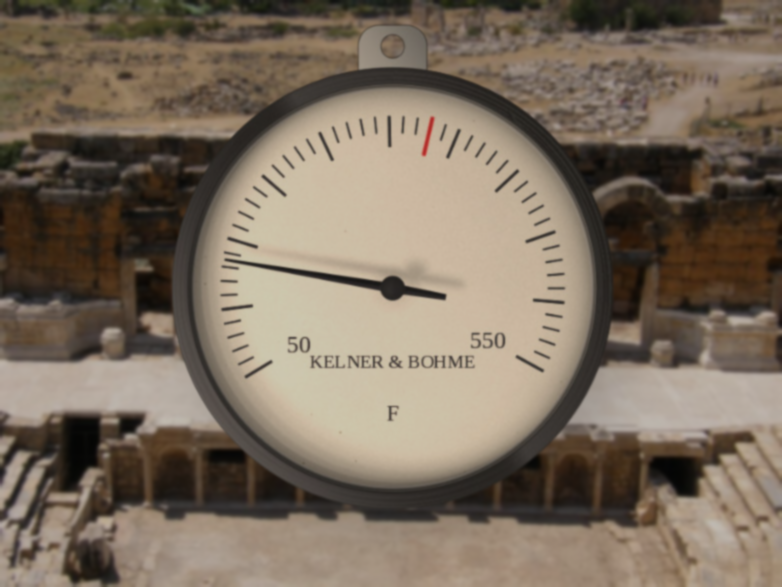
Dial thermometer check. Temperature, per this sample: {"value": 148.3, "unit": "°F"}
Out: {"value": 135, "unit": "°F"}
